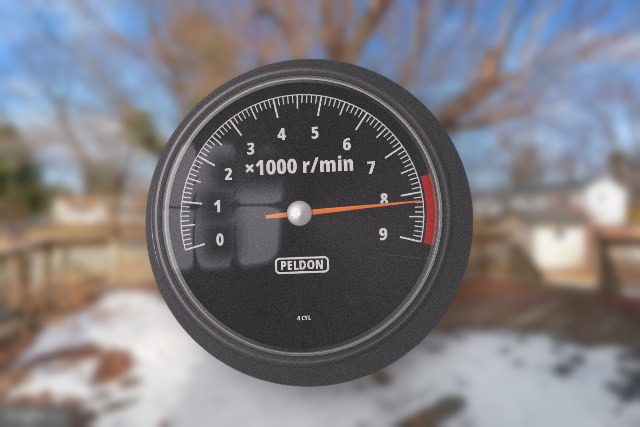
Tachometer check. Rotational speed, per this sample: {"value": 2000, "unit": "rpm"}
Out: {"value": 8200, "unit": "rpm"}
